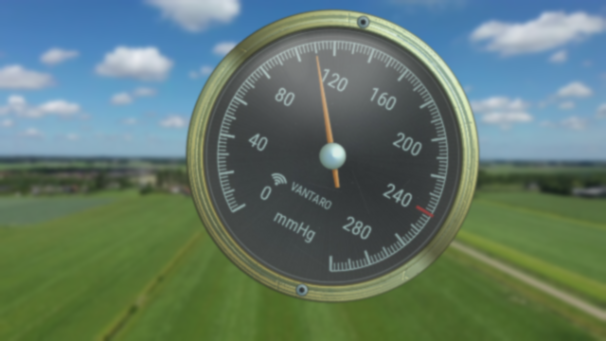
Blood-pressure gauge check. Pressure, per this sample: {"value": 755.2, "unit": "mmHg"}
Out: {"value": 110, "unit": "mmHg"}
